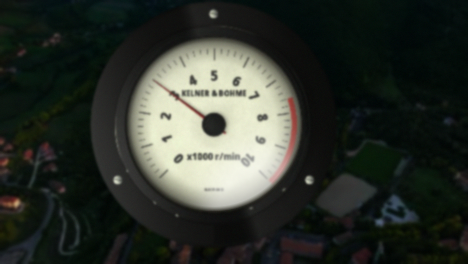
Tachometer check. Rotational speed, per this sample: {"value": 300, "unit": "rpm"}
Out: {"value": 3000, "unit": "rpm"}
